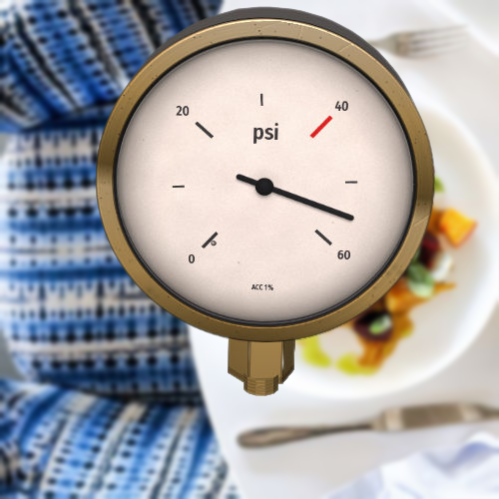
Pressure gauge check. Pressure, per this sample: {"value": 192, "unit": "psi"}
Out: {"value": 55, "unit": "psi"}
